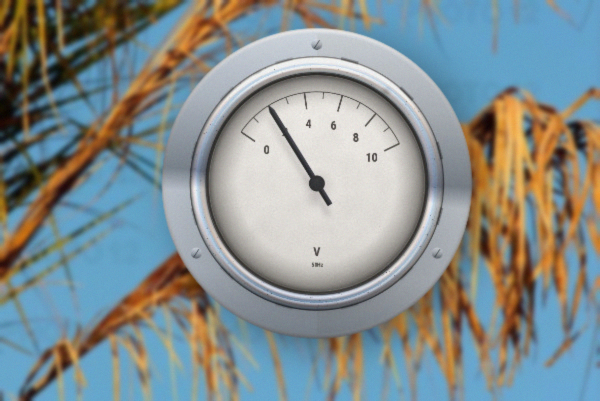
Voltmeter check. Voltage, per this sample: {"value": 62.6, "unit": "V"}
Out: {"value": 2, "unit": "V"}
